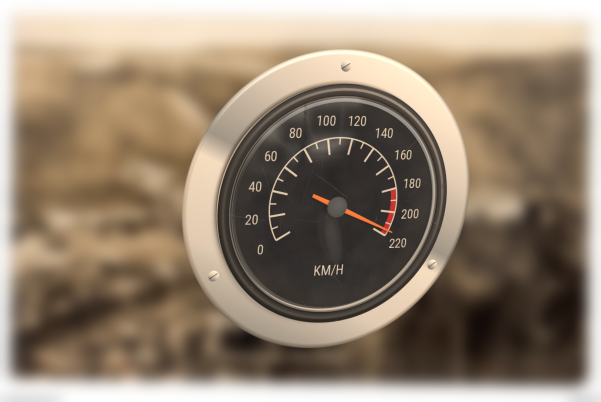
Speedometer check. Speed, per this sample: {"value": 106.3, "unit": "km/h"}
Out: {"value": 215, "unit": "km/h"}
